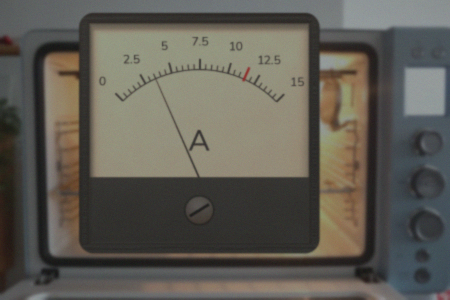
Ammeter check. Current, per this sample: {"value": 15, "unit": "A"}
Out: {"value": 3.5, "unit": "A"}
